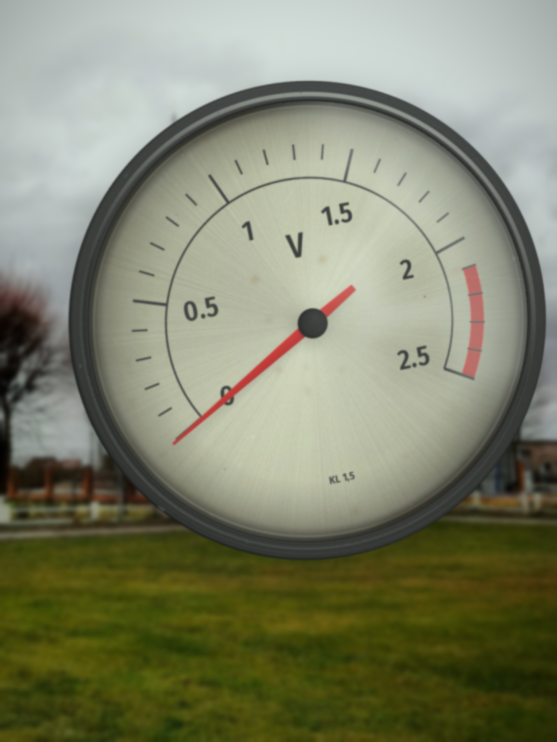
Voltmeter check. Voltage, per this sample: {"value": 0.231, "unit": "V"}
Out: {"value": 0, "unit": "V"}
